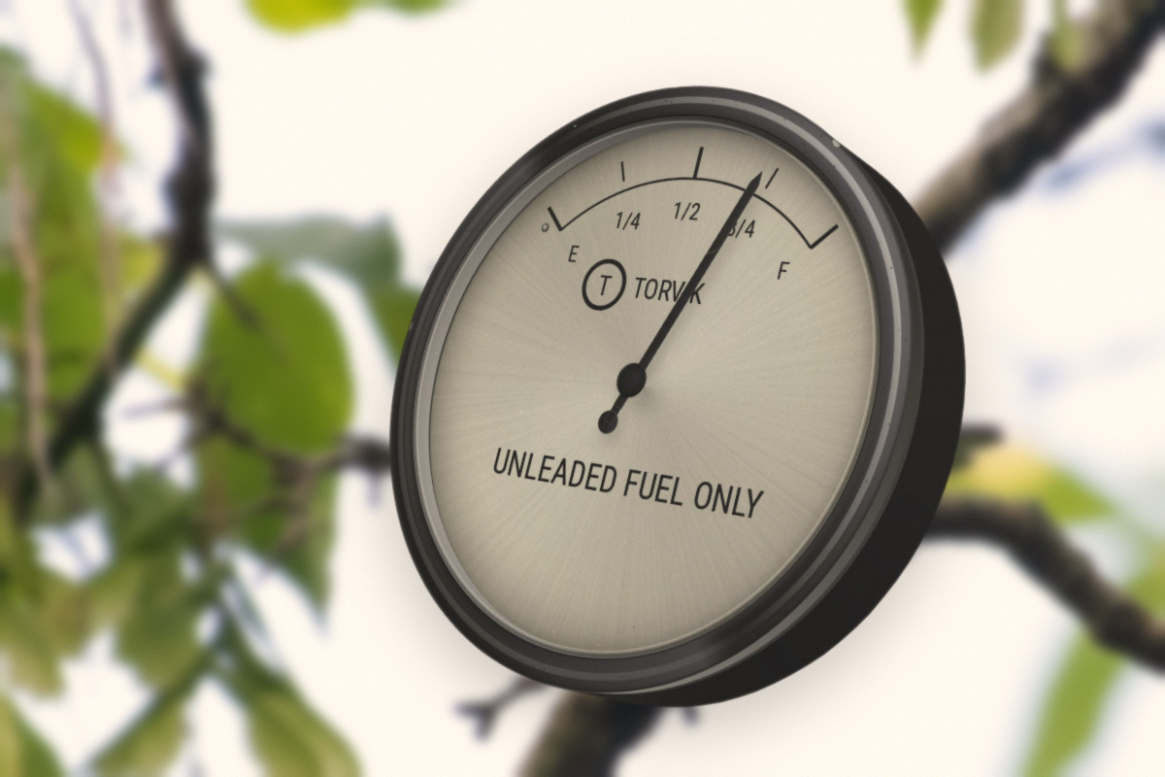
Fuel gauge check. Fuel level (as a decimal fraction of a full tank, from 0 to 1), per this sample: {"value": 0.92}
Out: {"value": 0.75}
